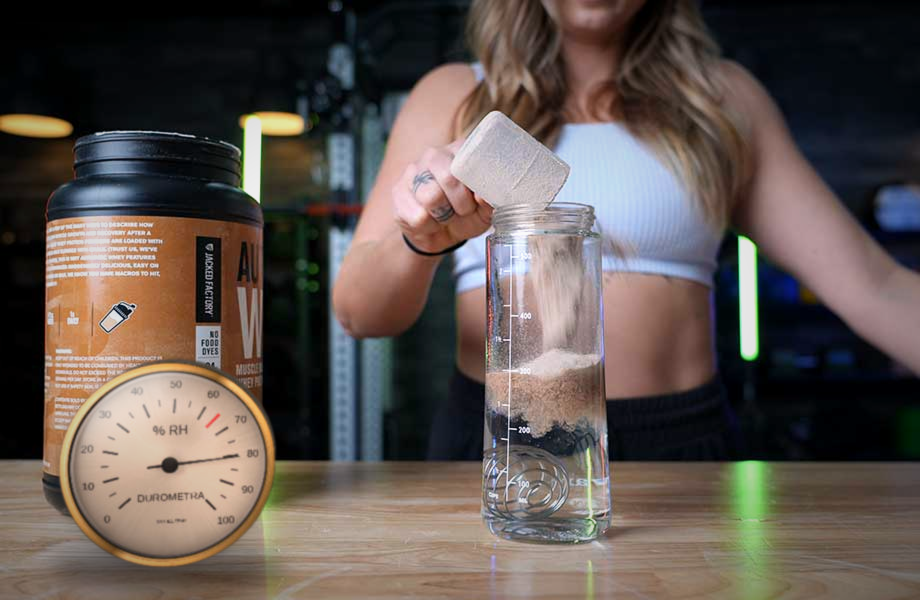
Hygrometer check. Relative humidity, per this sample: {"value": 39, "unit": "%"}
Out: {"value": 80, "unit": "%"}
